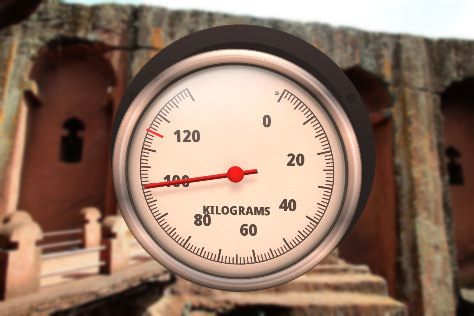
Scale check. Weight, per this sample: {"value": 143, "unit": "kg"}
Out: {"value": 100, "unit": "kg"}
